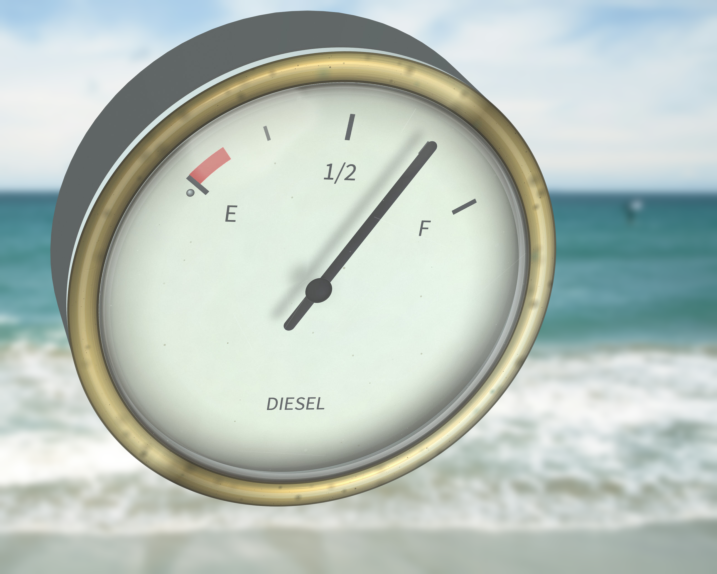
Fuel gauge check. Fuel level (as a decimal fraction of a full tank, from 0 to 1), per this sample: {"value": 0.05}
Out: {"value": 0.75}
